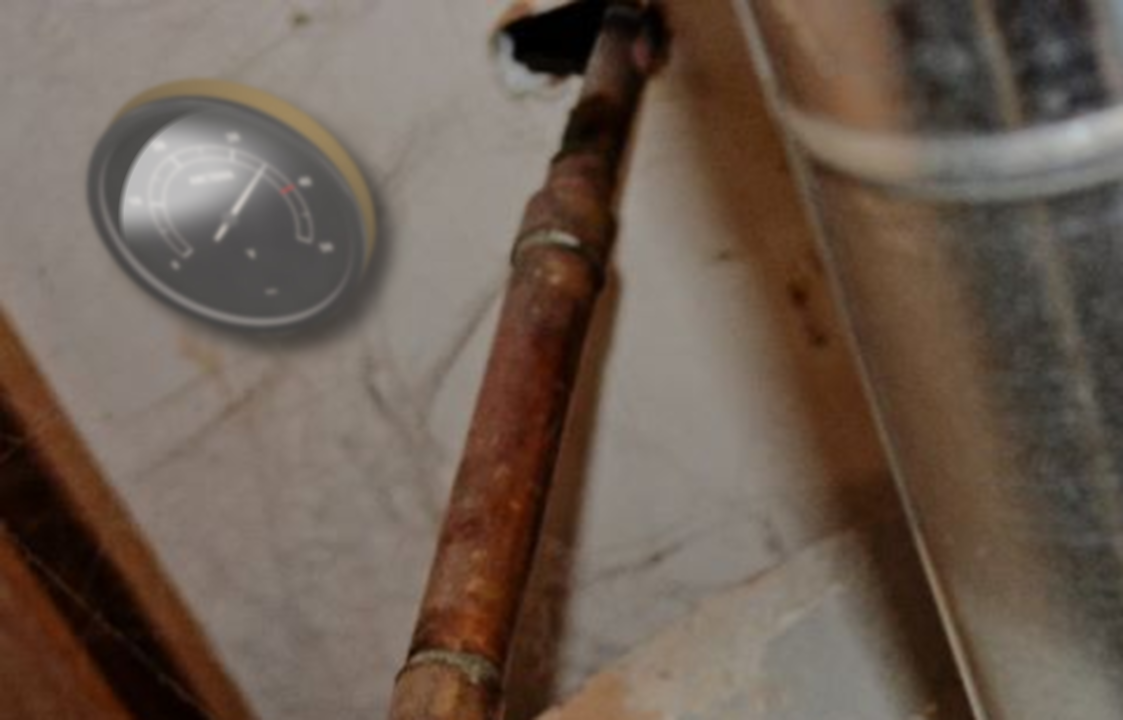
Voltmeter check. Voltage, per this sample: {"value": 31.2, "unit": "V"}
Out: {"value": 35, "unit": "V"}
